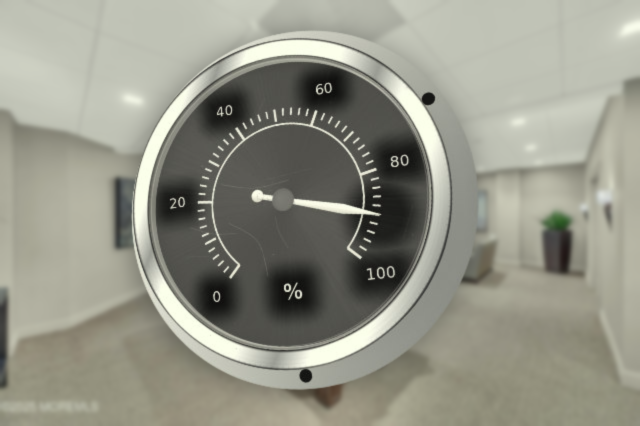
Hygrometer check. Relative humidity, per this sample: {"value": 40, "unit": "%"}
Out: {"value": 90, "unit": "%"}
